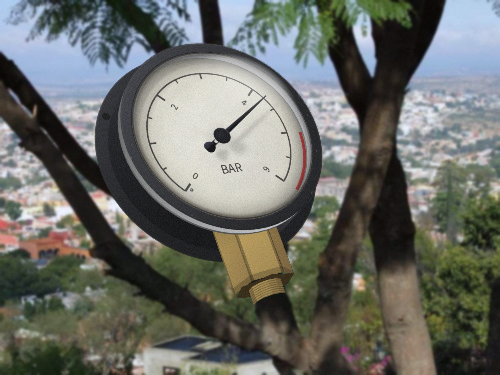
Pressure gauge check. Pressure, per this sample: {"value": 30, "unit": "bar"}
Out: {"value": 4.25, "unit": "bar"}
